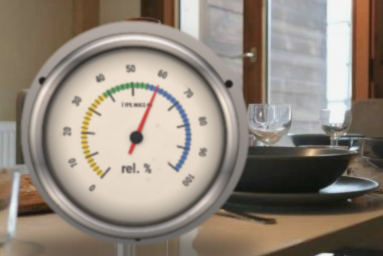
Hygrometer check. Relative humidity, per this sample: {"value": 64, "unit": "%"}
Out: {"value": 60, "unit": "%"}
